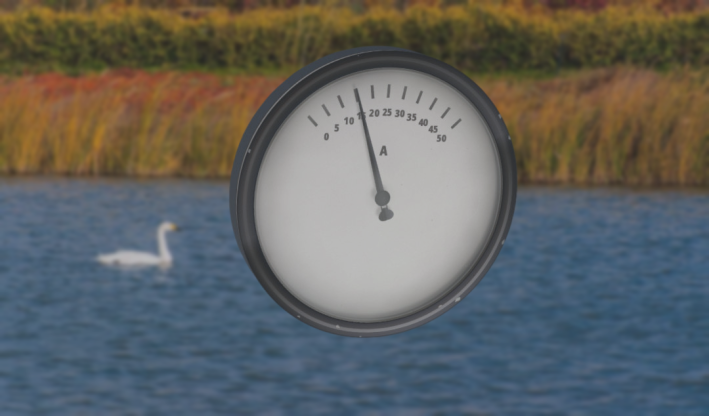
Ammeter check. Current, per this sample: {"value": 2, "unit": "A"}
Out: {"value": 15, "unit": "A"}
